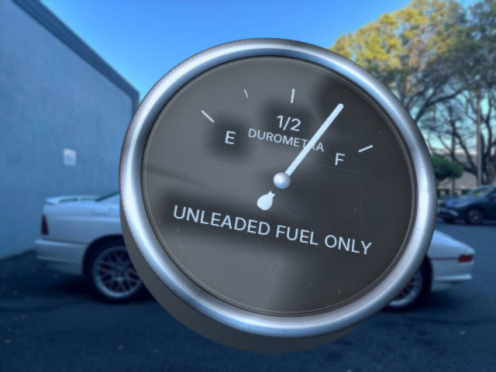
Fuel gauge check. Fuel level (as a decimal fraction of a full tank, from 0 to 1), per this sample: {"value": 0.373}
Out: {"value": 0.75}
